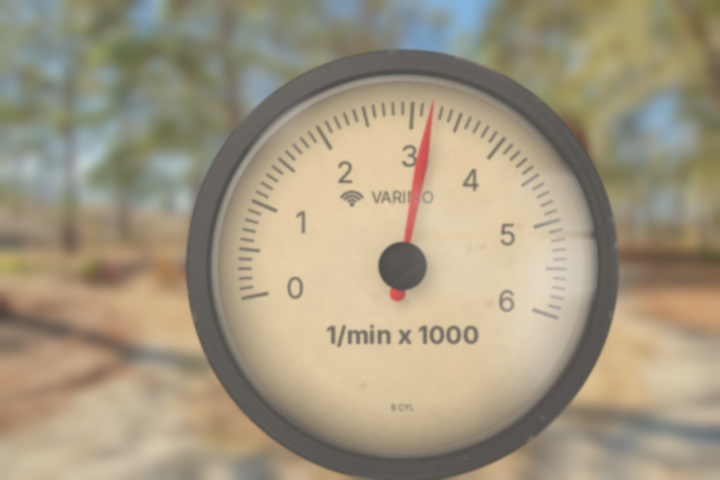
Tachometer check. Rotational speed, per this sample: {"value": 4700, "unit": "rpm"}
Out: {"value": 3200, "unit": "rpm"}
